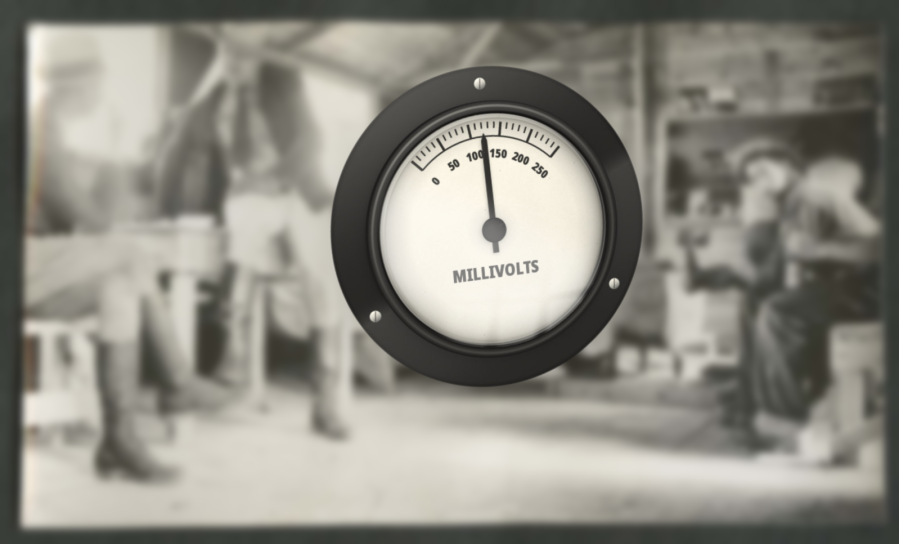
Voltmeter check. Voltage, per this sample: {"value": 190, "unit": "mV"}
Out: {"value": 120, "unit": "mV"}
